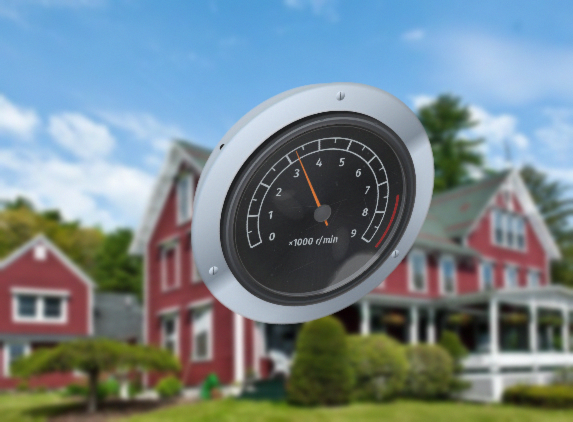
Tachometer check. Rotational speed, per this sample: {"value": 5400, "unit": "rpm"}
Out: {"value": 3250, "unit": "rpm"}
